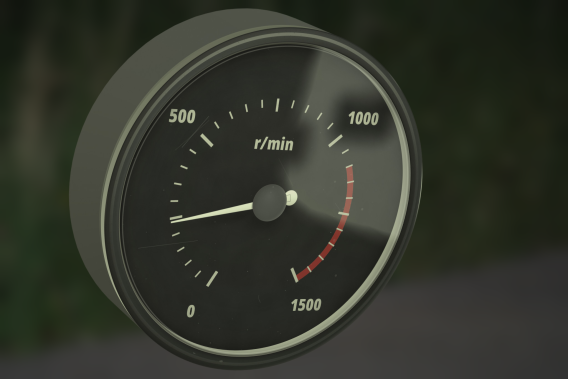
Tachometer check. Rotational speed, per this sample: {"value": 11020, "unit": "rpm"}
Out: {"value": 250, "unit": "rpm"}
